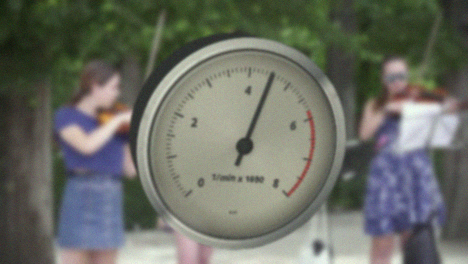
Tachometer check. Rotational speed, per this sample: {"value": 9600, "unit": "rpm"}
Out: {"value": 4500, "unit": "rpm"}
